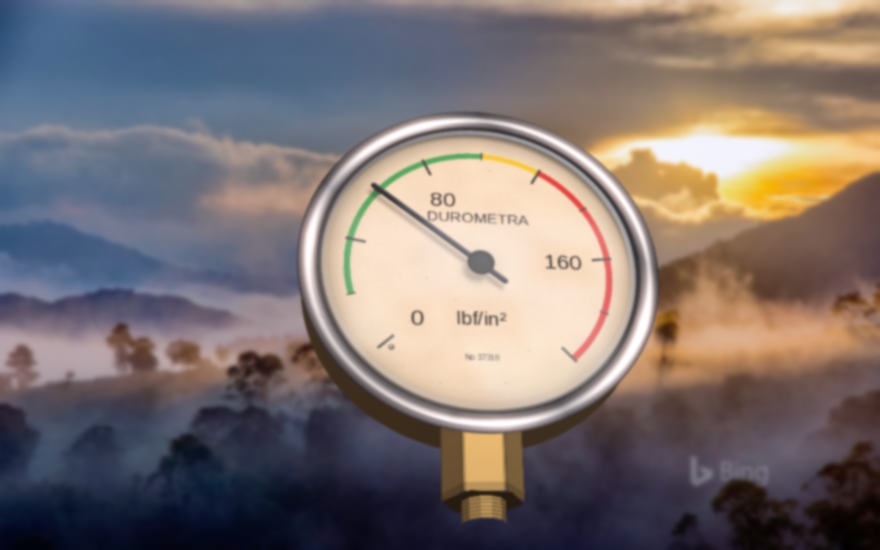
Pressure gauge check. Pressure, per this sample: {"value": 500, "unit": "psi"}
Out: {"value": 60, "unit": "psi"}
